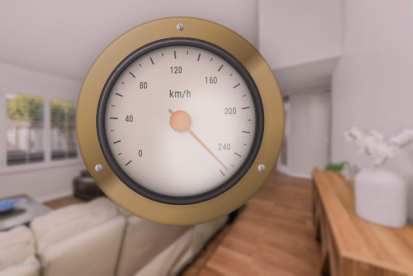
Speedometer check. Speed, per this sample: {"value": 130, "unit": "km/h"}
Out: {"value": 255, "unit": "km/h"}
